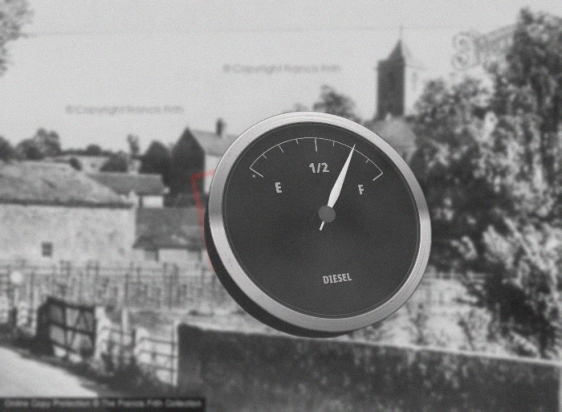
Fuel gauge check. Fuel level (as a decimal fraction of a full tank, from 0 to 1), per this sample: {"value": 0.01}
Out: {"value": 0.75}
